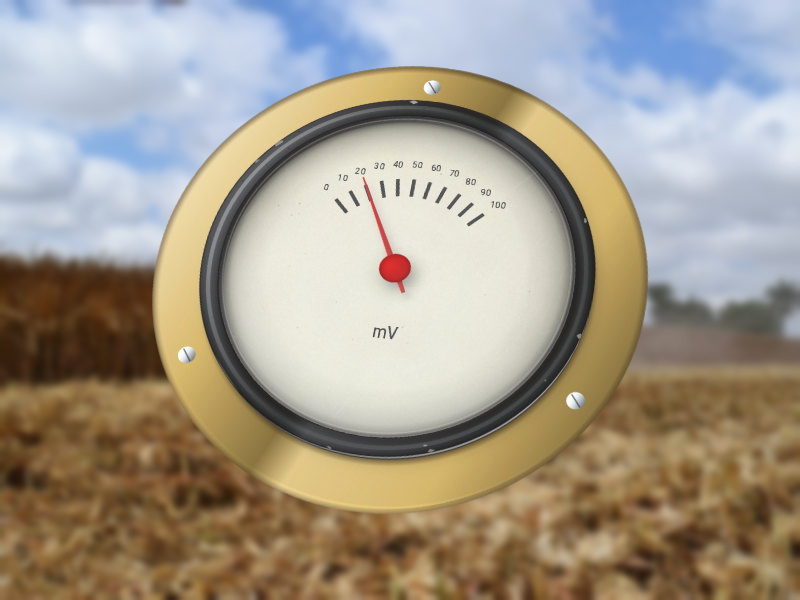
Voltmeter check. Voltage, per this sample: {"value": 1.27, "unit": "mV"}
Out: {"value": 20, "unit": "mV"}
